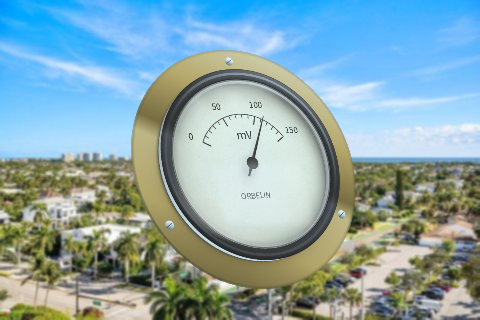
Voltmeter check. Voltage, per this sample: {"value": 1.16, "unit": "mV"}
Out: {"value": 110, "unit": "mV"}
